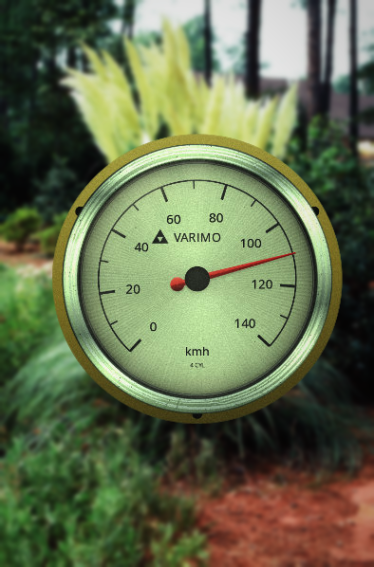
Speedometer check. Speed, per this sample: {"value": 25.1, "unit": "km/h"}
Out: {"value": 110, "unit": "km/h"}
